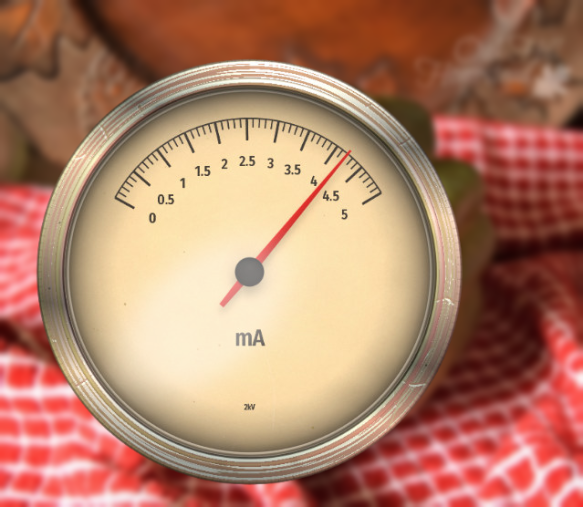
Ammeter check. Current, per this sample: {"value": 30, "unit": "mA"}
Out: {"value": 4.2, "unit": "mA"}
